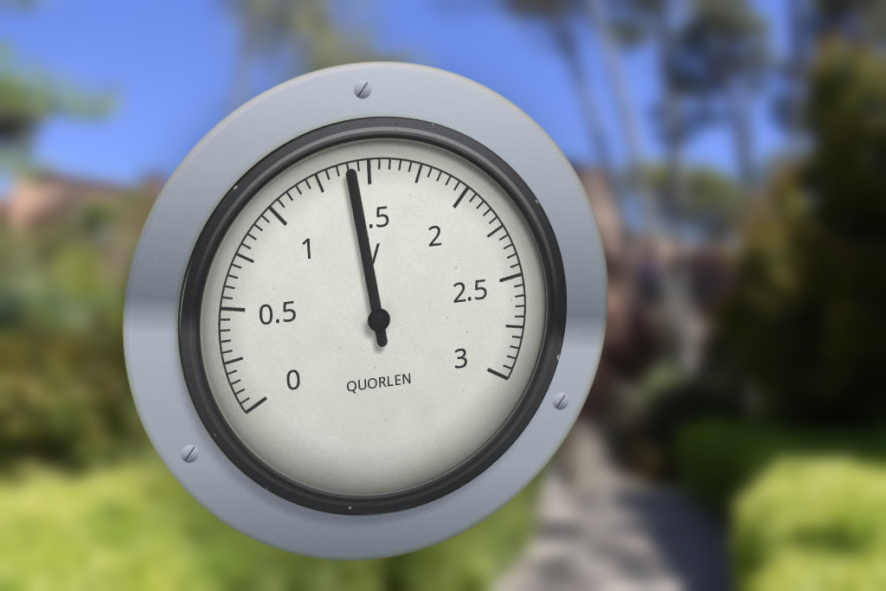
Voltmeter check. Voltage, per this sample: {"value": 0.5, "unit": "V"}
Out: {"value": 1.4, "unit": "V"}
